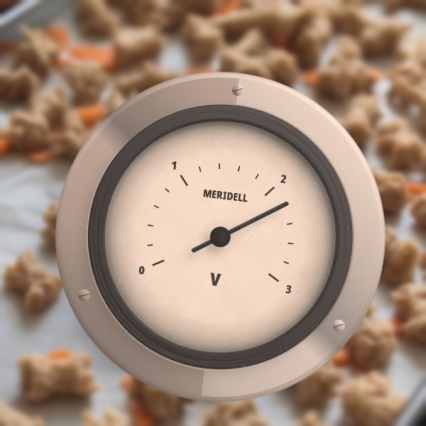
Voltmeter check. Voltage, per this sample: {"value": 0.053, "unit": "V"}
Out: {"value": 2.2, "unit": "V"}
